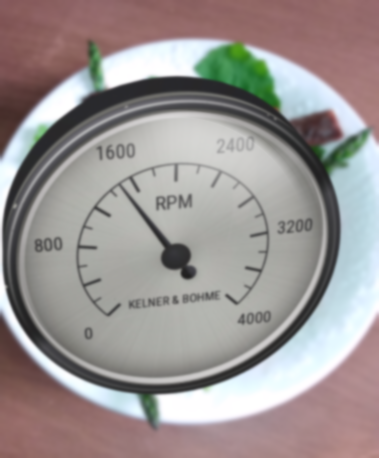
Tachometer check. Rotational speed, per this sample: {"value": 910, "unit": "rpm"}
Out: {"value": 1500, "unit": "rpm"}
